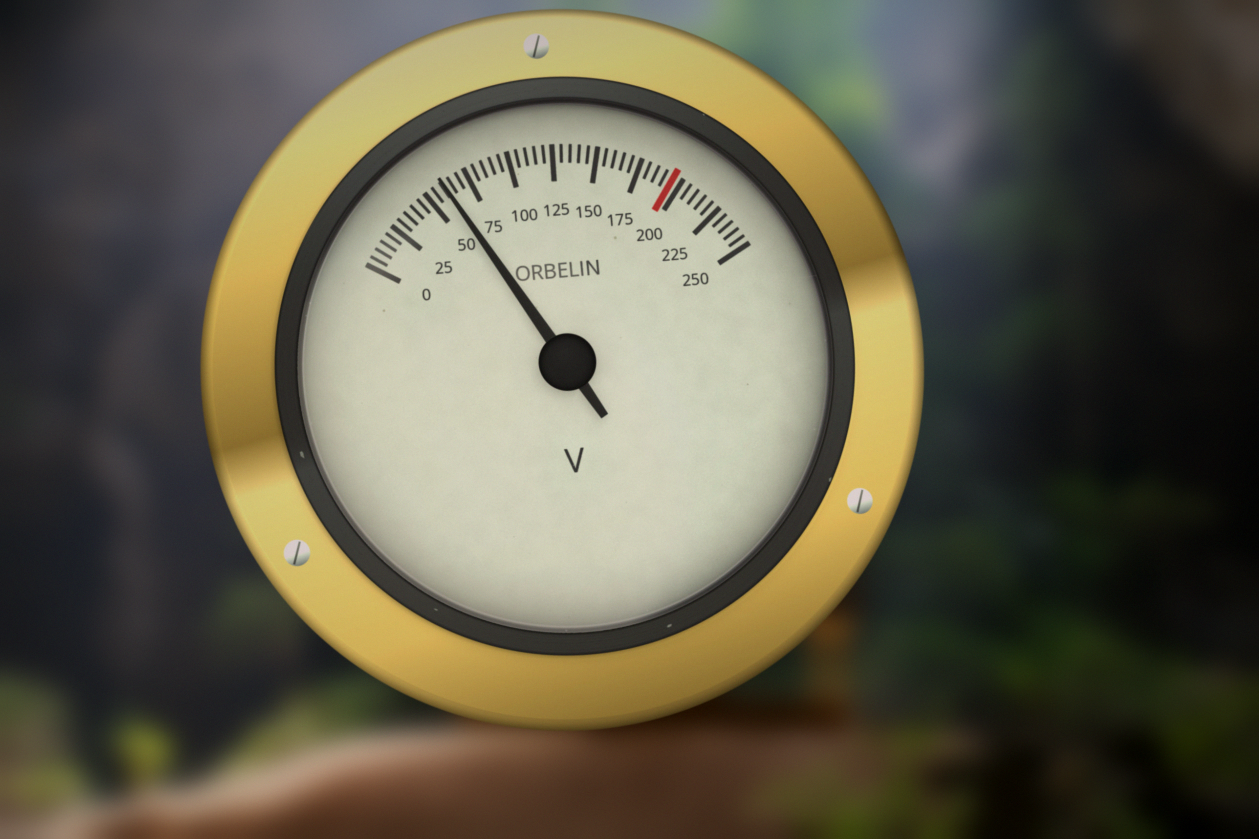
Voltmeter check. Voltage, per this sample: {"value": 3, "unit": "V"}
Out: {"value": 60, "unit": "V"}
